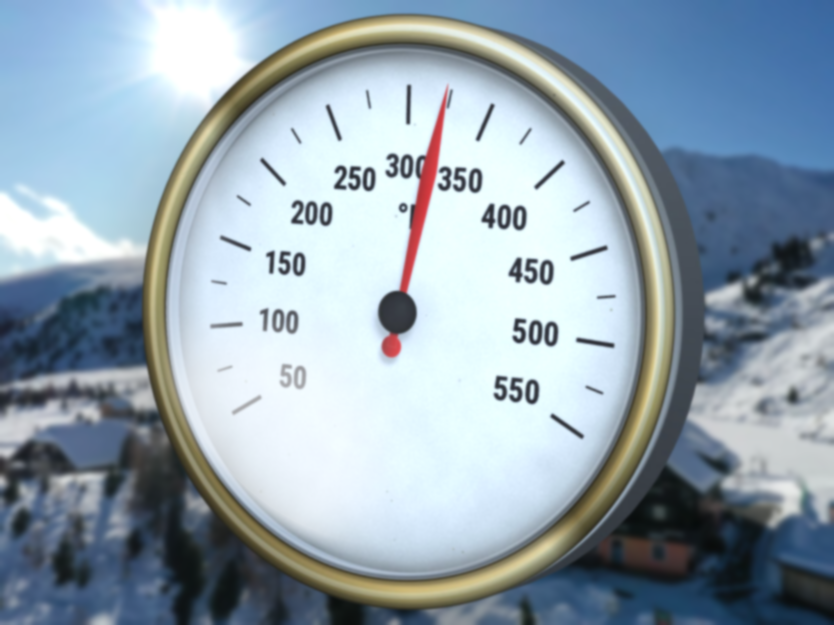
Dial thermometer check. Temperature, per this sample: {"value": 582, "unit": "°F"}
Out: {"value": 325, "unit": "°F"}
